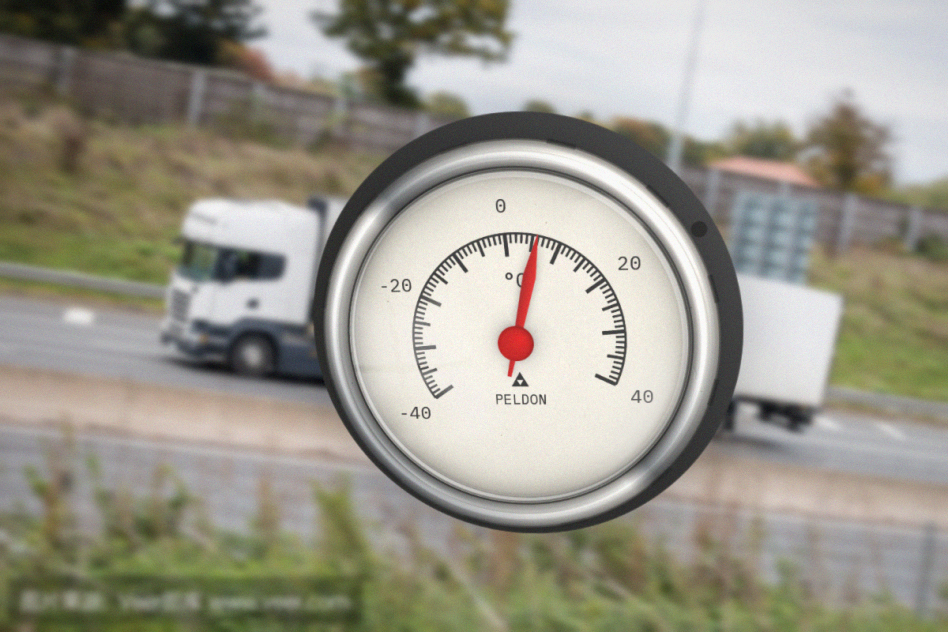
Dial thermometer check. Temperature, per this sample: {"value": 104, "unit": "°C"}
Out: {"value": 6, "unit": "°C"}
